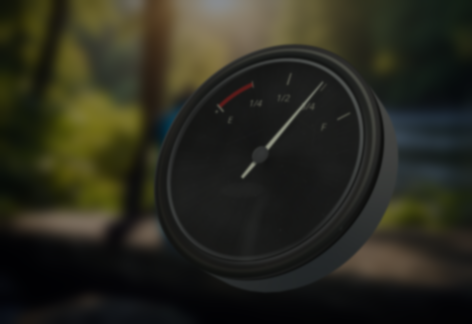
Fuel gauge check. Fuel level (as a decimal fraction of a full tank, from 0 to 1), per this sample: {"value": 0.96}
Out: {"value": 0.75}
